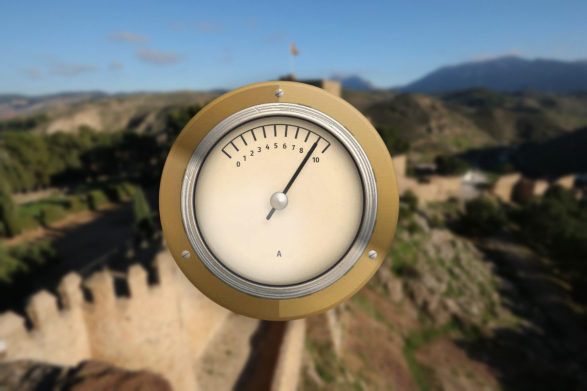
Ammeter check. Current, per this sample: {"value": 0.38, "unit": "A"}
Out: {"value": 9, "unit": "A"}
